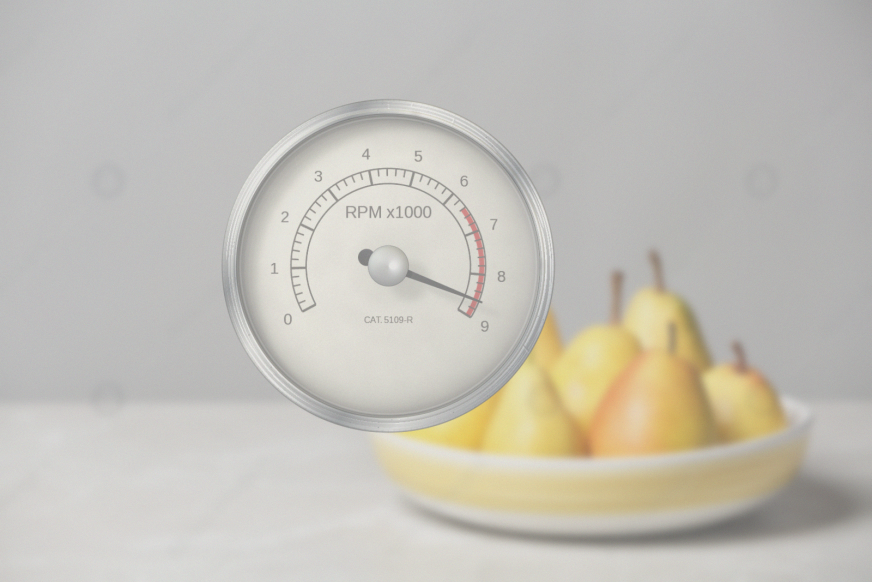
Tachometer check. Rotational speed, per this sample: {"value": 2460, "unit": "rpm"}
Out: {"value": 8600, "unit": "rpm"}
